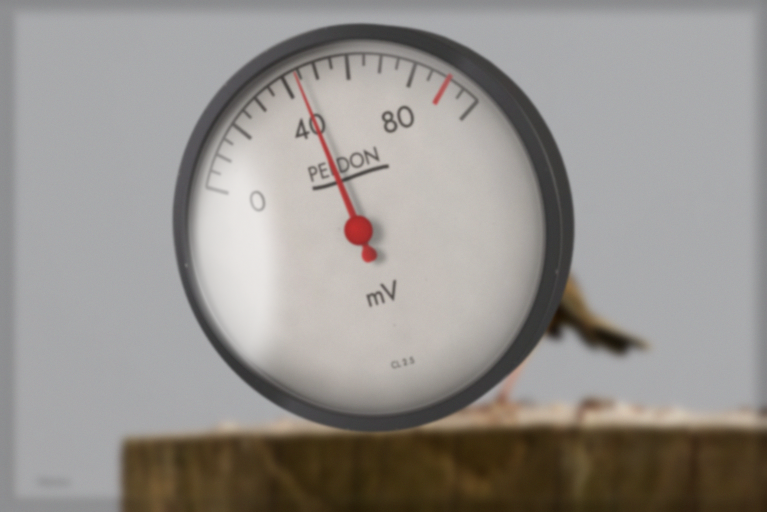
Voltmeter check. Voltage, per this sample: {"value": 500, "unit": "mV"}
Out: {"value": 45, "unit": "mV"}
